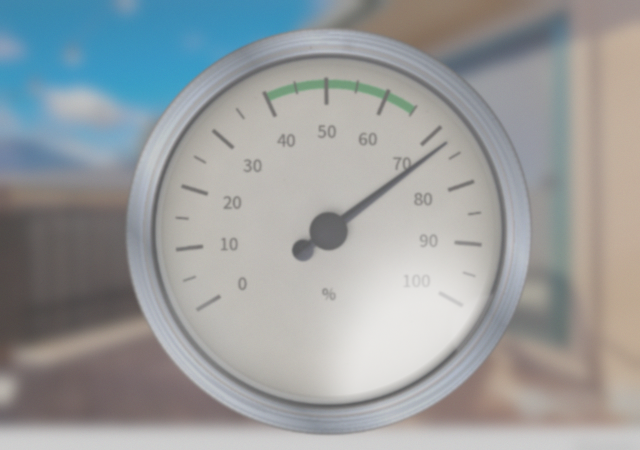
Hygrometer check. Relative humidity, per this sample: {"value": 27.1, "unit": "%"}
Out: {"value": 72.5, "unit": "%"}
